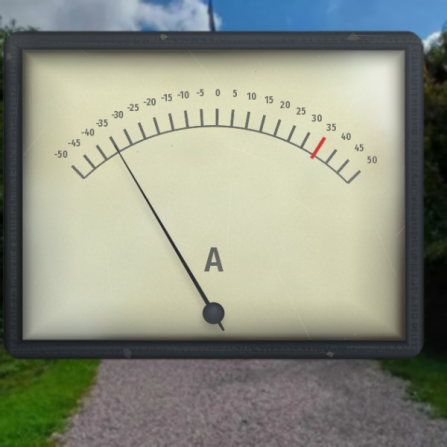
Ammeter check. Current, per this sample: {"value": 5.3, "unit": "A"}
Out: {"value": -35, "unit": "A"}
